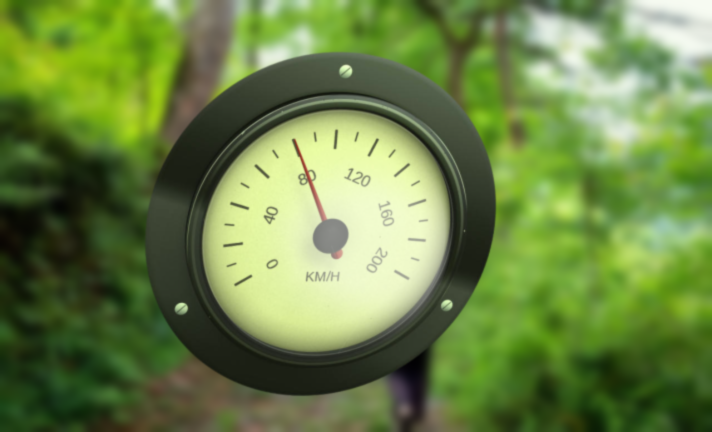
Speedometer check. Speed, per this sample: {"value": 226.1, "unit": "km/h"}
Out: {"value": 80, "unit": "km/h"}
